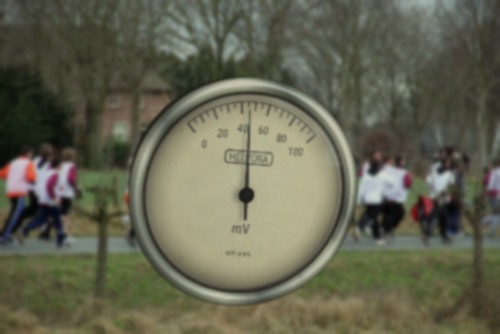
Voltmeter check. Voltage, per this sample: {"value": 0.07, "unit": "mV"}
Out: {"value": 45, "unit": "mV"}
